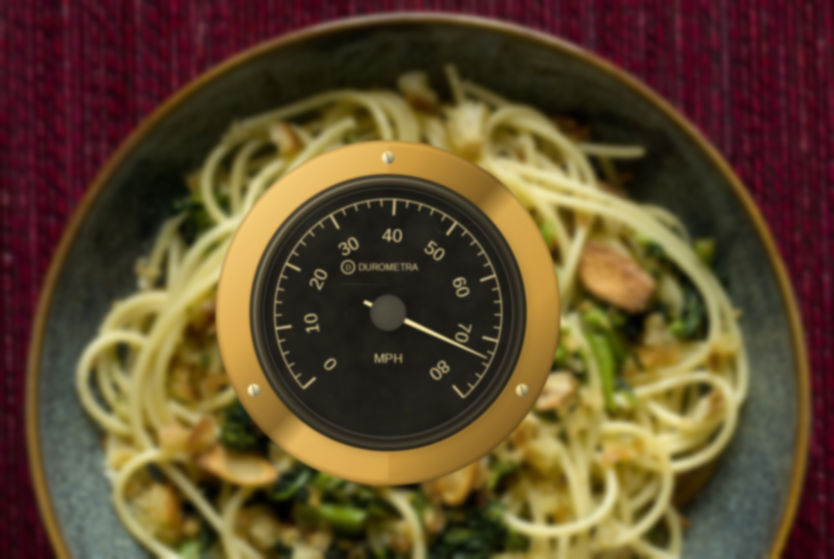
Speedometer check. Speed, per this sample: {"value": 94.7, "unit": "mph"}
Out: {"value": 73, "unit": "mph"}
